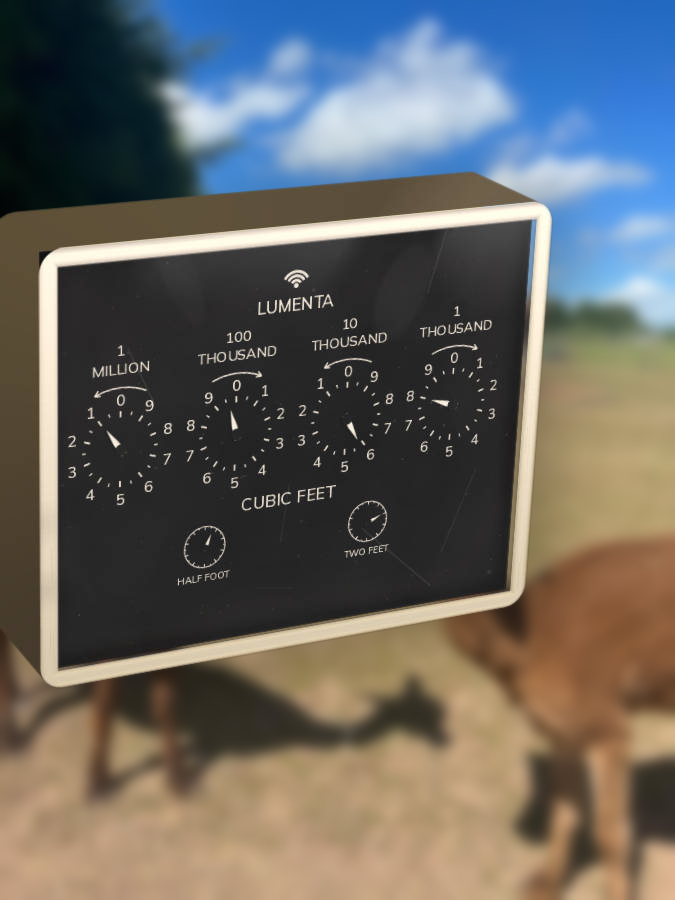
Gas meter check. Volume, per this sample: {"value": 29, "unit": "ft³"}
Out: {"value": 95800, "unit": "ft³"}
